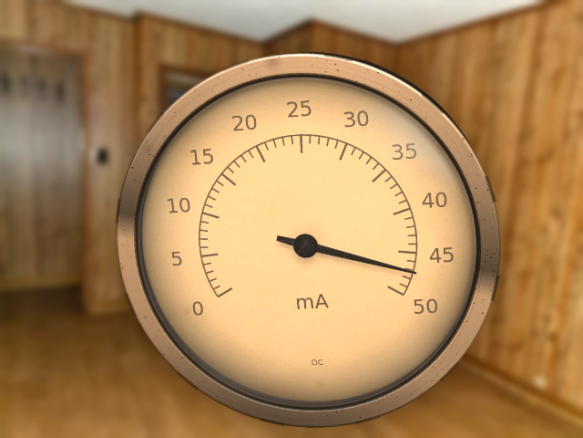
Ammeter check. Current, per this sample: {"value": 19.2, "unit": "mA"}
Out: {"value": 47, "unit": "mA"}
